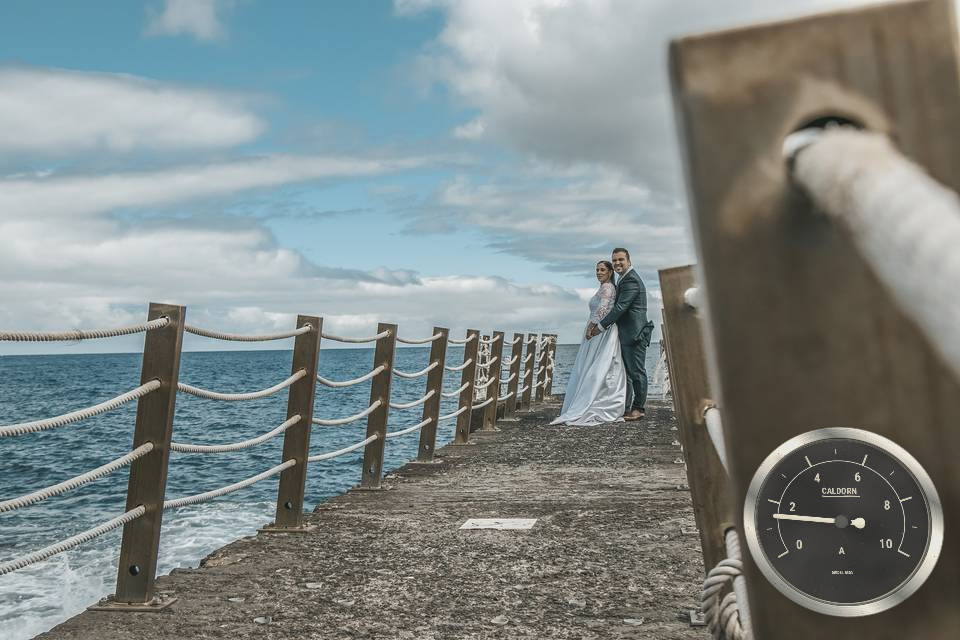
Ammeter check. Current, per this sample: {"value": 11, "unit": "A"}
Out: {"value": 1.5, "unit": "A"}
